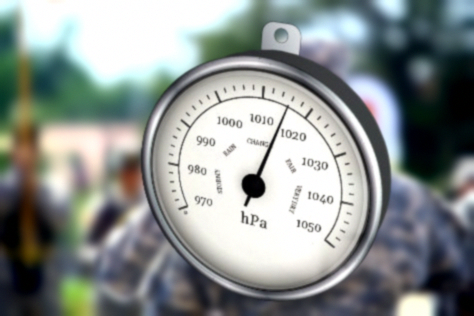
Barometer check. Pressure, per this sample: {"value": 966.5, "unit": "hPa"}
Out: {"value": 1016, "unit": "hPa"}
